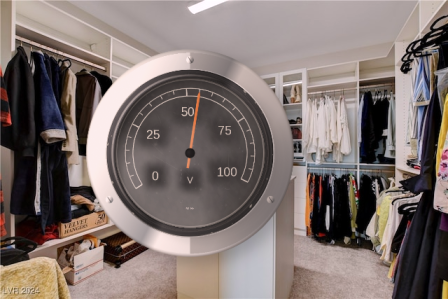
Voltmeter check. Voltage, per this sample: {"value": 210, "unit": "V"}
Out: {"value": 55, "unit": "V"}
